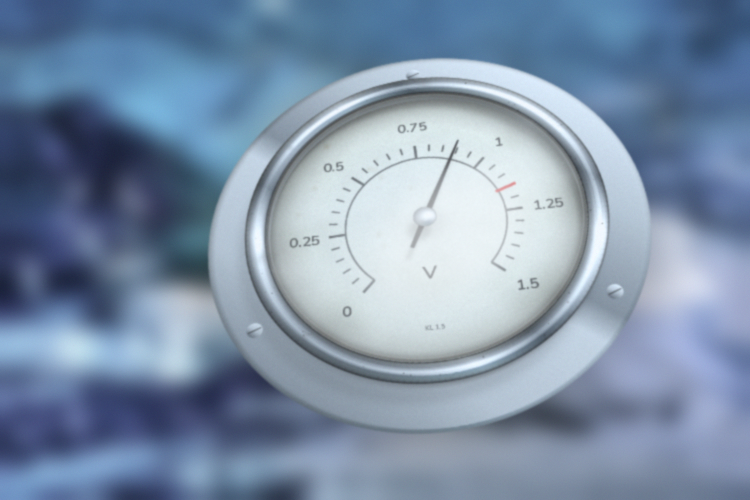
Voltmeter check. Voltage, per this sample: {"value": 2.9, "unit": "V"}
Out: {"value": 0.9, "unit": "V"}
